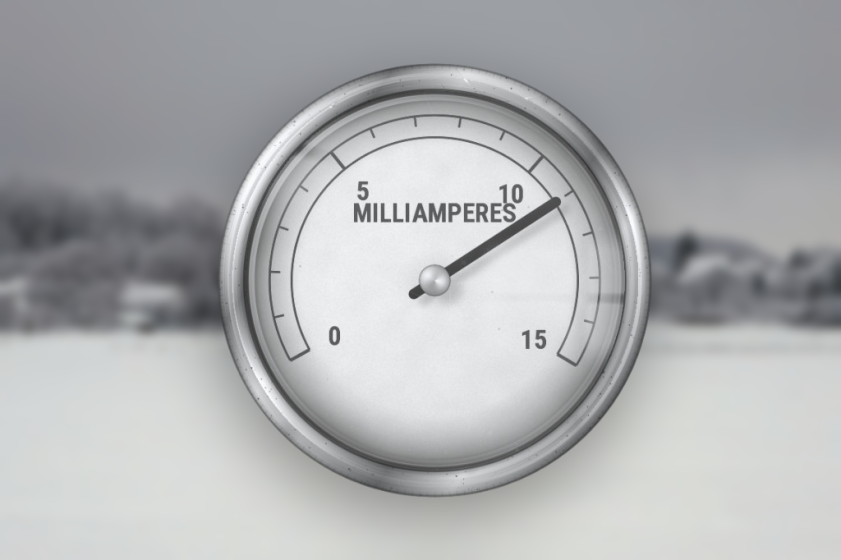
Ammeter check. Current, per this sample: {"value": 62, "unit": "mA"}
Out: {"value": 11, "unit": "mA"}
